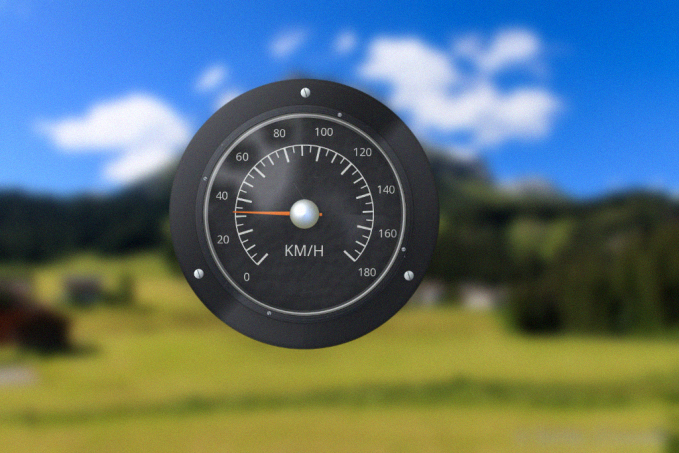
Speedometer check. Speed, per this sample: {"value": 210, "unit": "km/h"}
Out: {"value": 32.5, "unit": "km/h"}
